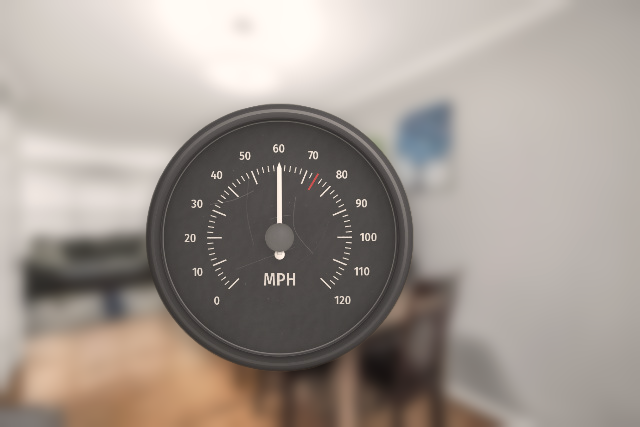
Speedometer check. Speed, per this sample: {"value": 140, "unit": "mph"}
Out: {"value": 60, "unit": "mph"}
